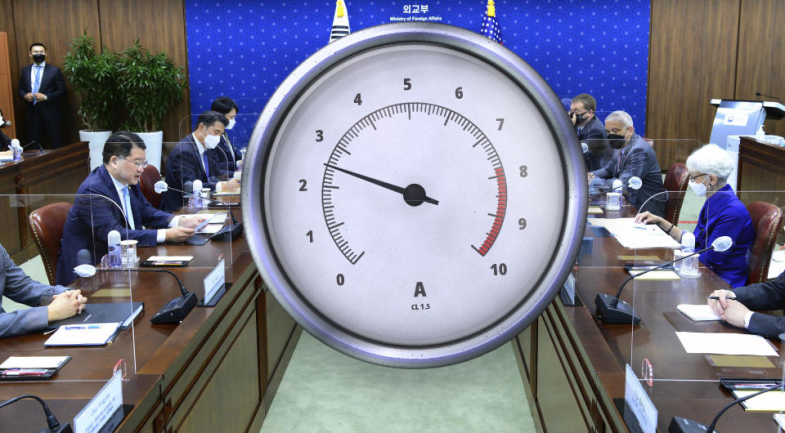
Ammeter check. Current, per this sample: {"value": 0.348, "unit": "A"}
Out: {"value": 2.5, "unit": "A"}
